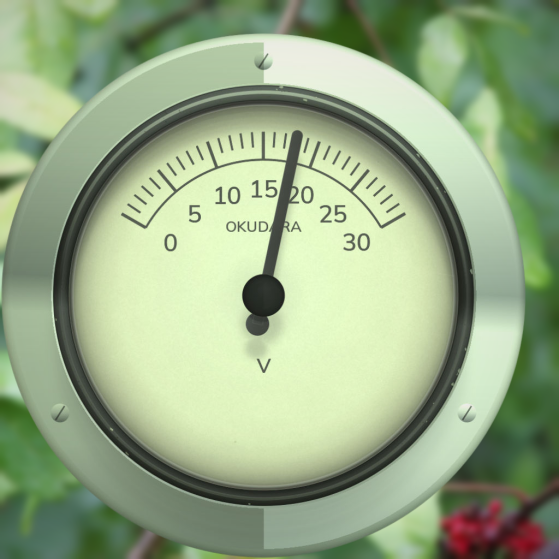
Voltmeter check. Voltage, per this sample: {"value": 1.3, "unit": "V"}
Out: {"value": 18, "unit": "V"}
